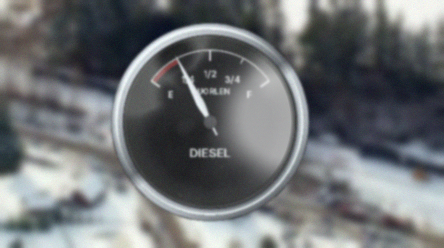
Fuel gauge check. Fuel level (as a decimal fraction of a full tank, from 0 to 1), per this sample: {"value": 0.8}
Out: {"value": 0.25}
